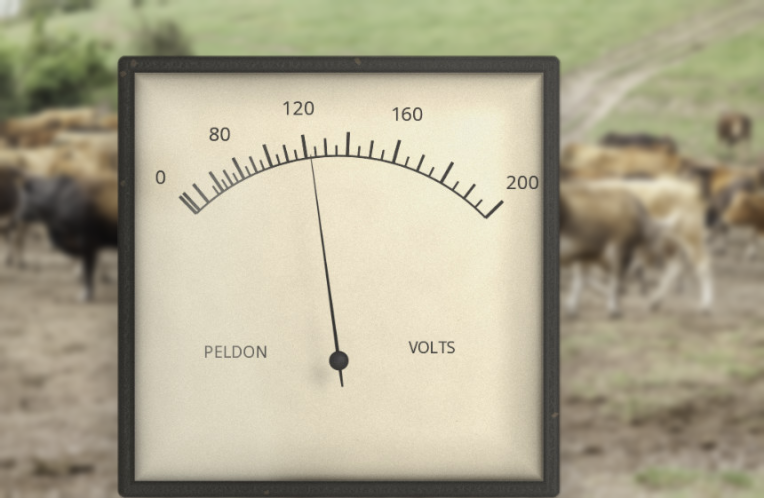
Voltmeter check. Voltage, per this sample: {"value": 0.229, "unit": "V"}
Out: {"value": 122.5, "unit": "V"}
